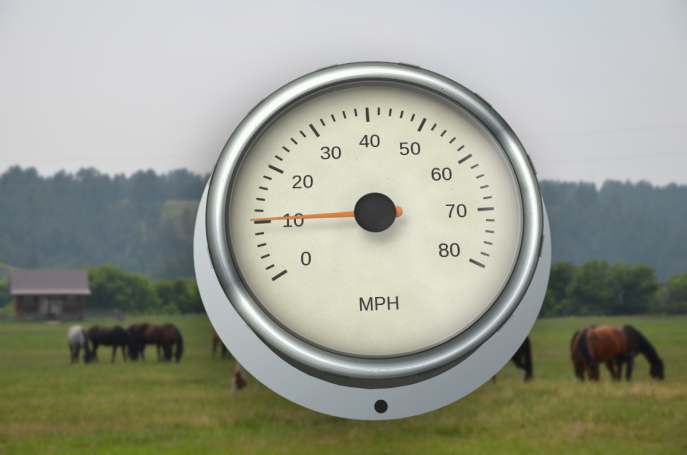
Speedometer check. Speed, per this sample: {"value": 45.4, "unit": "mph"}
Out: {"value": 10, "unit": "mph"}
